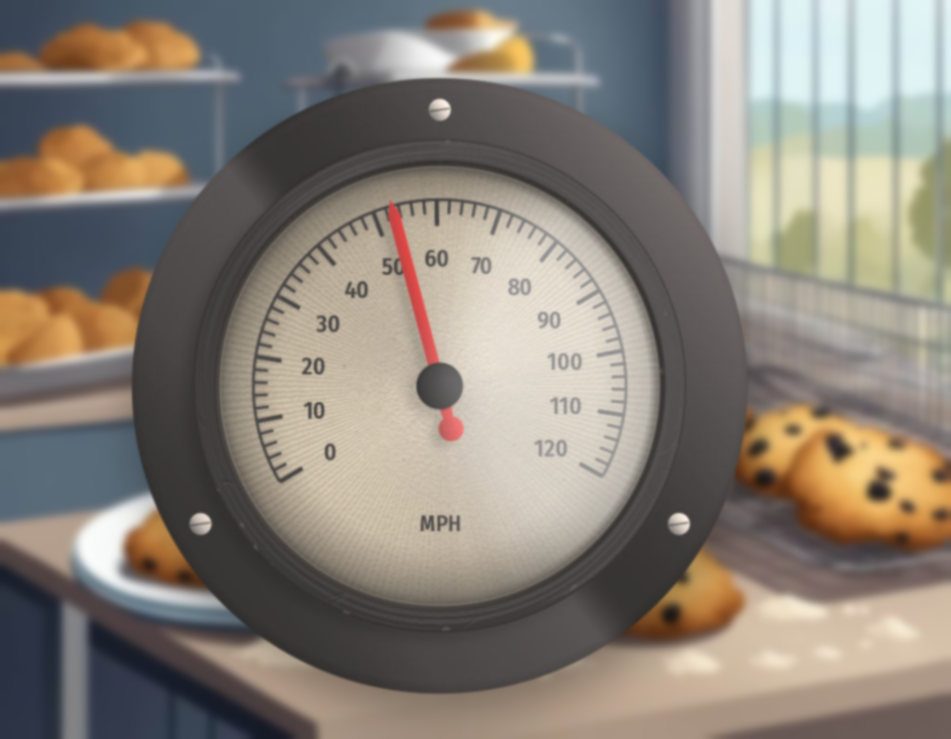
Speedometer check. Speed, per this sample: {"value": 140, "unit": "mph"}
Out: {"value": 53, "unit": "mph"}
